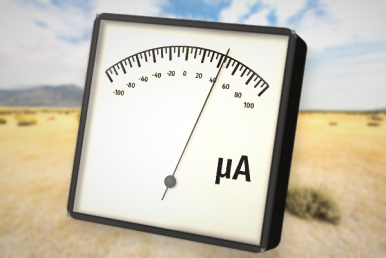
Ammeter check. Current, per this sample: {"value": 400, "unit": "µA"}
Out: {"value": 45, "unit": "µA"}
